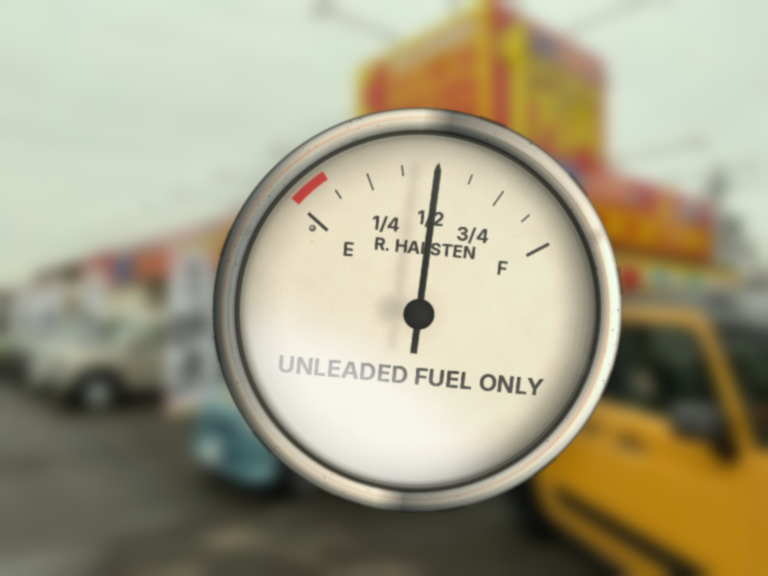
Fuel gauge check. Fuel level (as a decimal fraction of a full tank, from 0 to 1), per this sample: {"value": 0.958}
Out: {"value": 0.5}
